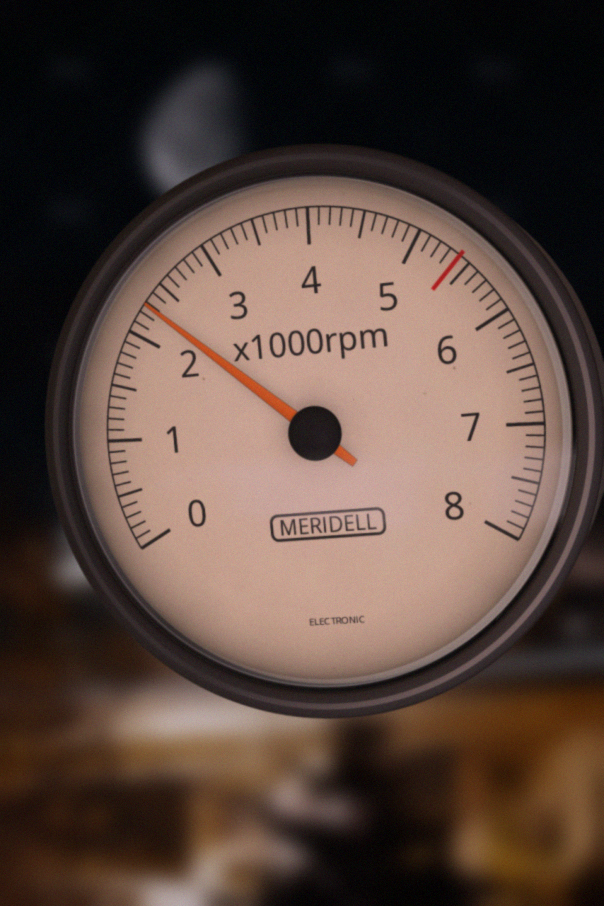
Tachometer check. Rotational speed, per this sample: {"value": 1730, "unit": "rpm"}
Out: {"value": 2300, "unit": "rpm"}
